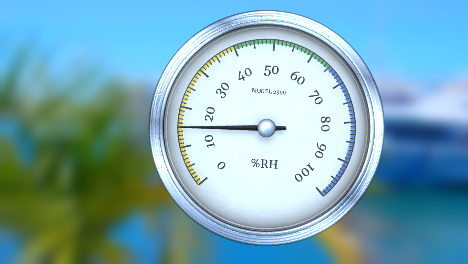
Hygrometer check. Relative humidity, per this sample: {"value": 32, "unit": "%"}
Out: {"value": 15, "unit": "%"}
